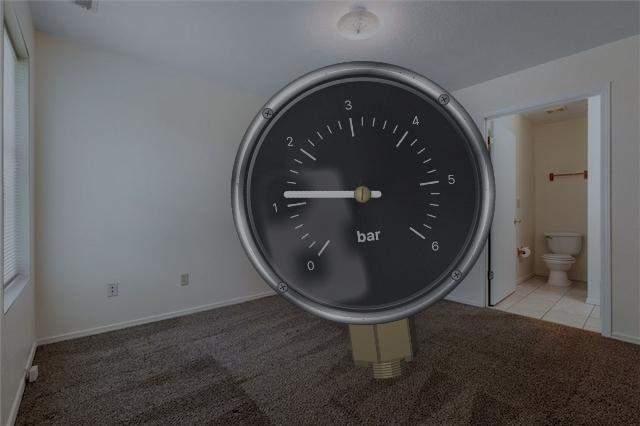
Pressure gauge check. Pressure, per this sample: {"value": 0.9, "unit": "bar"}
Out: {"value": 1.2, "unit": "bar"}
